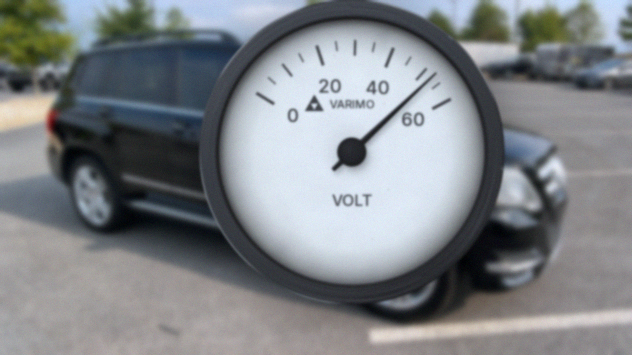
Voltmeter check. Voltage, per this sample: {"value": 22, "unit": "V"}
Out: {"value": 52.5, "unit": "V"}
